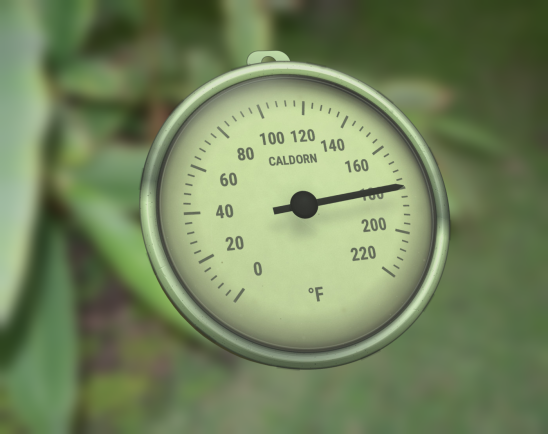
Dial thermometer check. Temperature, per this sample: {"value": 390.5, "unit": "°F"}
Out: {"value": 180, "unit": "°F"}
